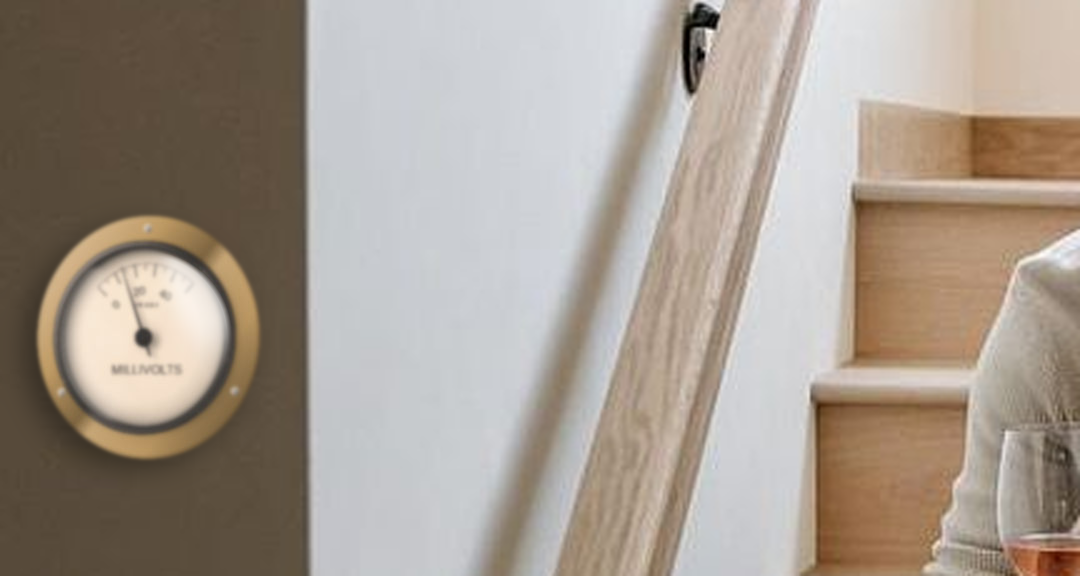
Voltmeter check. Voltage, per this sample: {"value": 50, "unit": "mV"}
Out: {"value": 15, "unit": "mV"}
